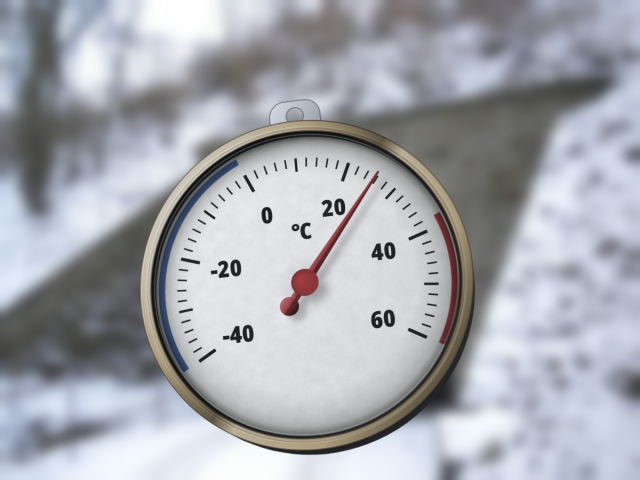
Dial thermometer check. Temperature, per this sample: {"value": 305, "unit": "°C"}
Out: {"value": 26, "unit": "°C"}
